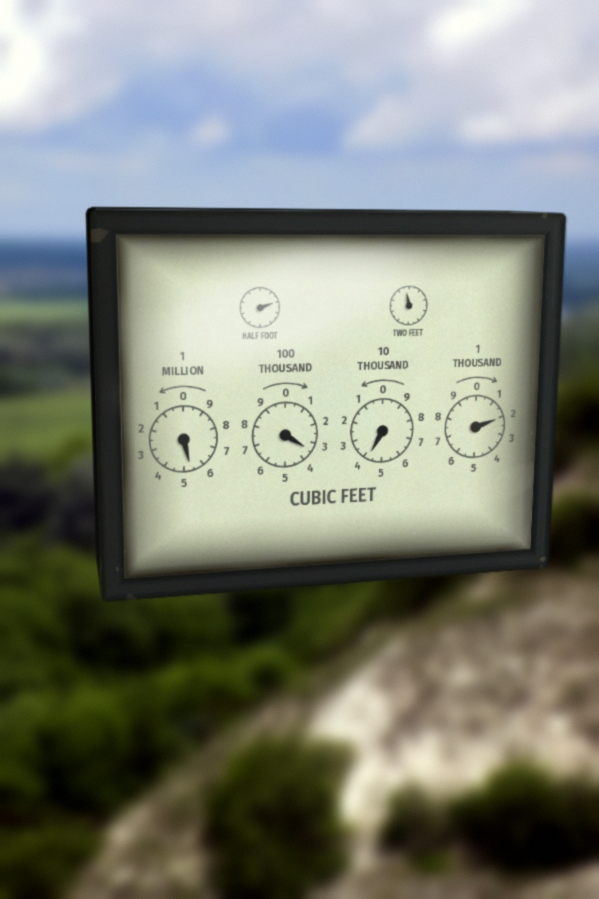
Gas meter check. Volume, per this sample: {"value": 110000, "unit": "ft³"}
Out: {"value": 534200, "unit": "ft³"}
